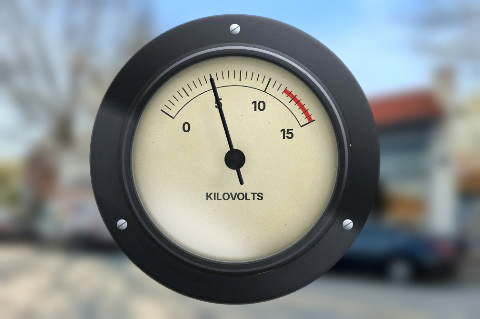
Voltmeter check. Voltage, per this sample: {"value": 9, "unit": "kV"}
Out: {"value": 5, "unit": "kV"}
